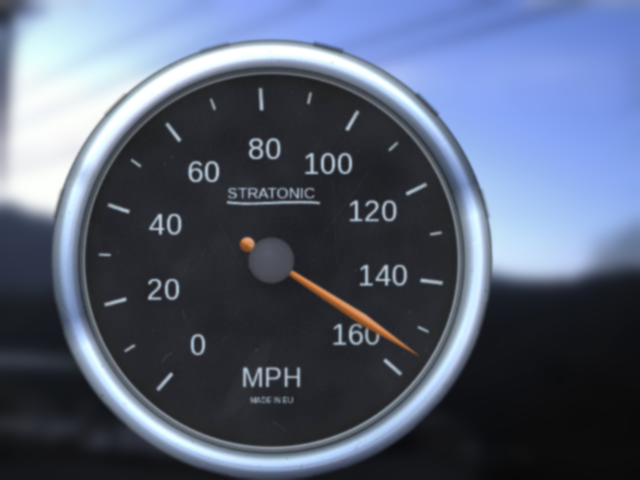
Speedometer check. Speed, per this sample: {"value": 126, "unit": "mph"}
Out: {"value": 155, "unit": "mph"}
